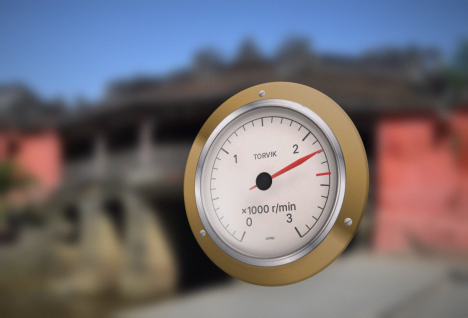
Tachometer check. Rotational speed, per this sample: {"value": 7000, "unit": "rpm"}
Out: {"value": 2200, "unit": "rpm"}
